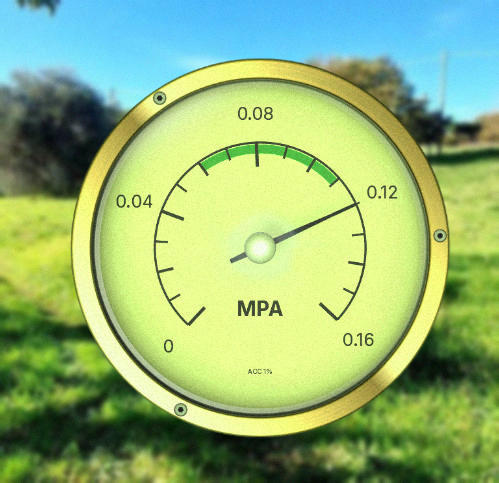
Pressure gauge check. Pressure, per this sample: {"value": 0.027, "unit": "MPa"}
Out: {"value": 0.12, "unit": "MPa"}
